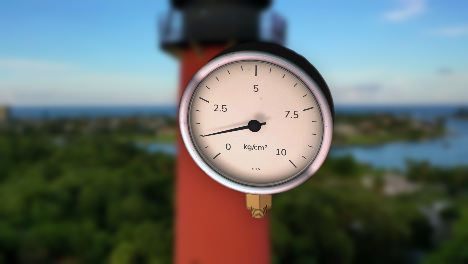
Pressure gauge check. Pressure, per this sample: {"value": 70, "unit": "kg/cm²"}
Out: {"value": 1, "unit": "kg/cm²"}
